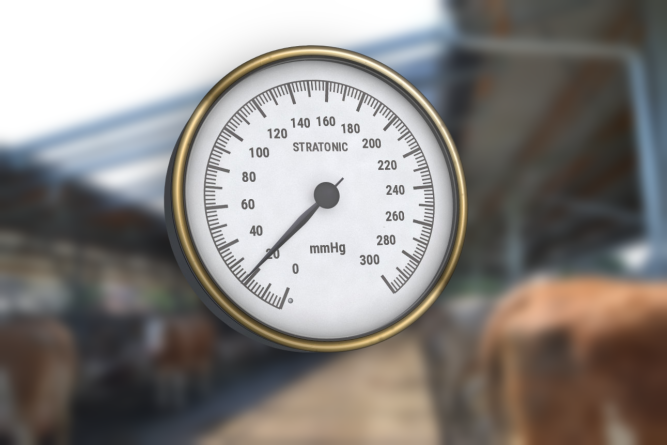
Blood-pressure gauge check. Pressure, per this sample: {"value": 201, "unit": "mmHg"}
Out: {"value": 22, "unit": "mmHg"}
